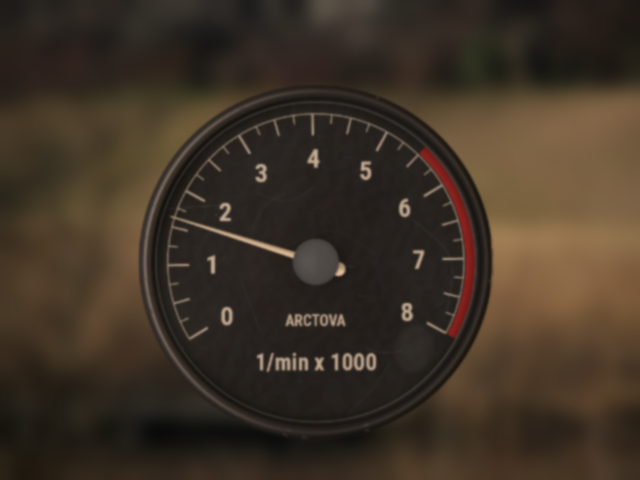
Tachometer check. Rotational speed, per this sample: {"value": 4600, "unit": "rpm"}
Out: {"value": 1625, "unit": "rpm"}
